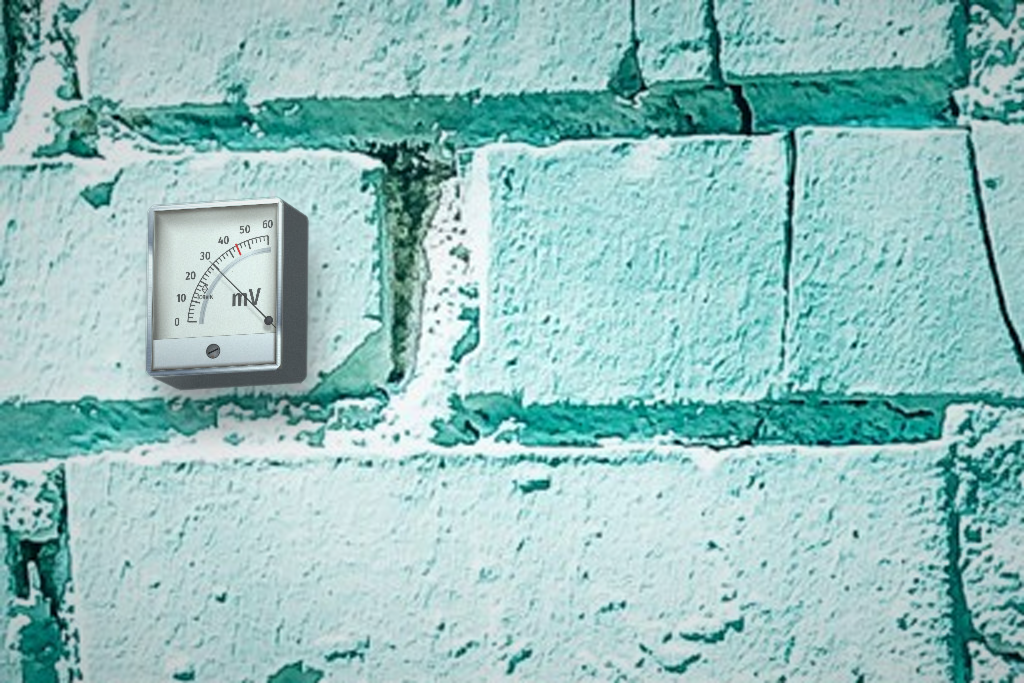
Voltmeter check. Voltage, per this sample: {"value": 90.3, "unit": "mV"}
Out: {"value": 30, "unit": "mV"}
